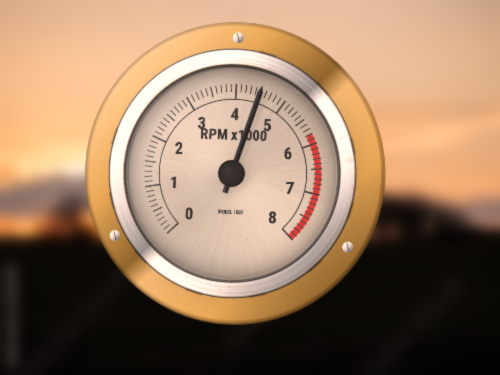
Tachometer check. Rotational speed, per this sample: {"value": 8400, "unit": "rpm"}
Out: {"value": 4500, "unit": "rpm"}
